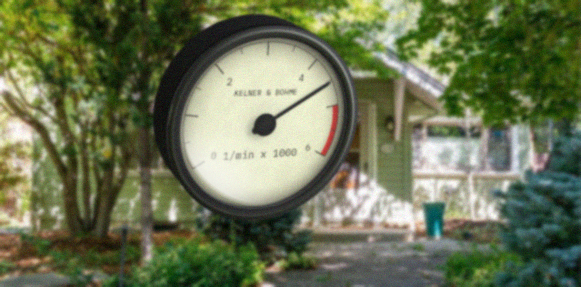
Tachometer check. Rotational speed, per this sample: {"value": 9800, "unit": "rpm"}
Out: {"value": 4500, "unit": "rpm"}
